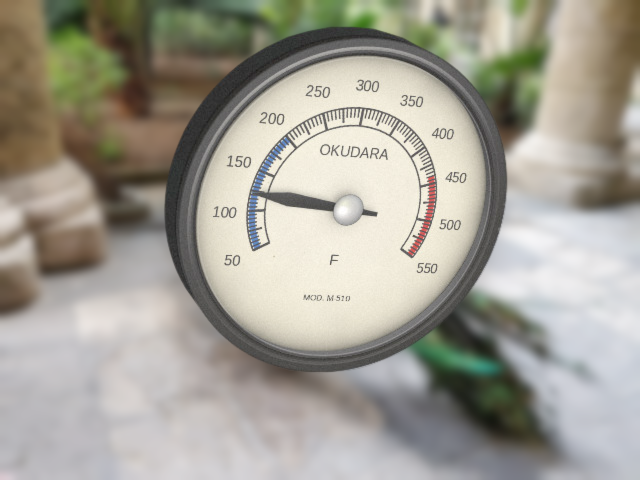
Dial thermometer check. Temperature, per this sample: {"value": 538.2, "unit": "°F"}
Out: {"value": 125, "unit": "°F"}
